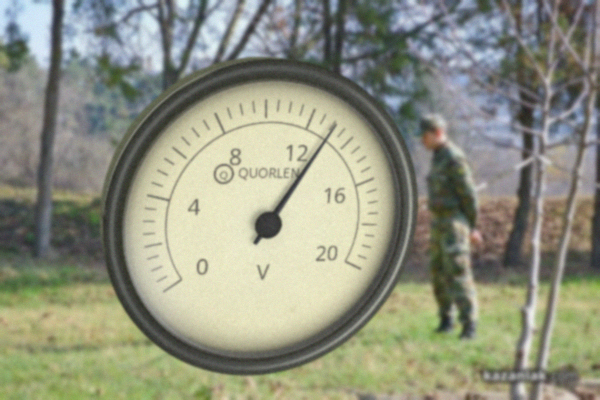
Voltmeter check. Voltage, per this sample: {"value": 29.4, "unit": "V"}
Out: {"value": 13, "unit": "V"}
